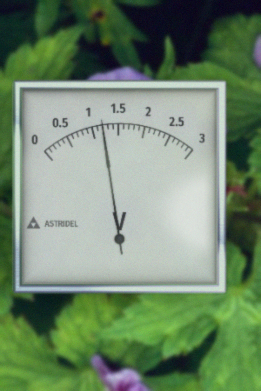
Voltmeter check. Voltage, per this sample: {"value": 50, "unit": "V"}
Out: {"value": 1.2, "unit": "V"}
